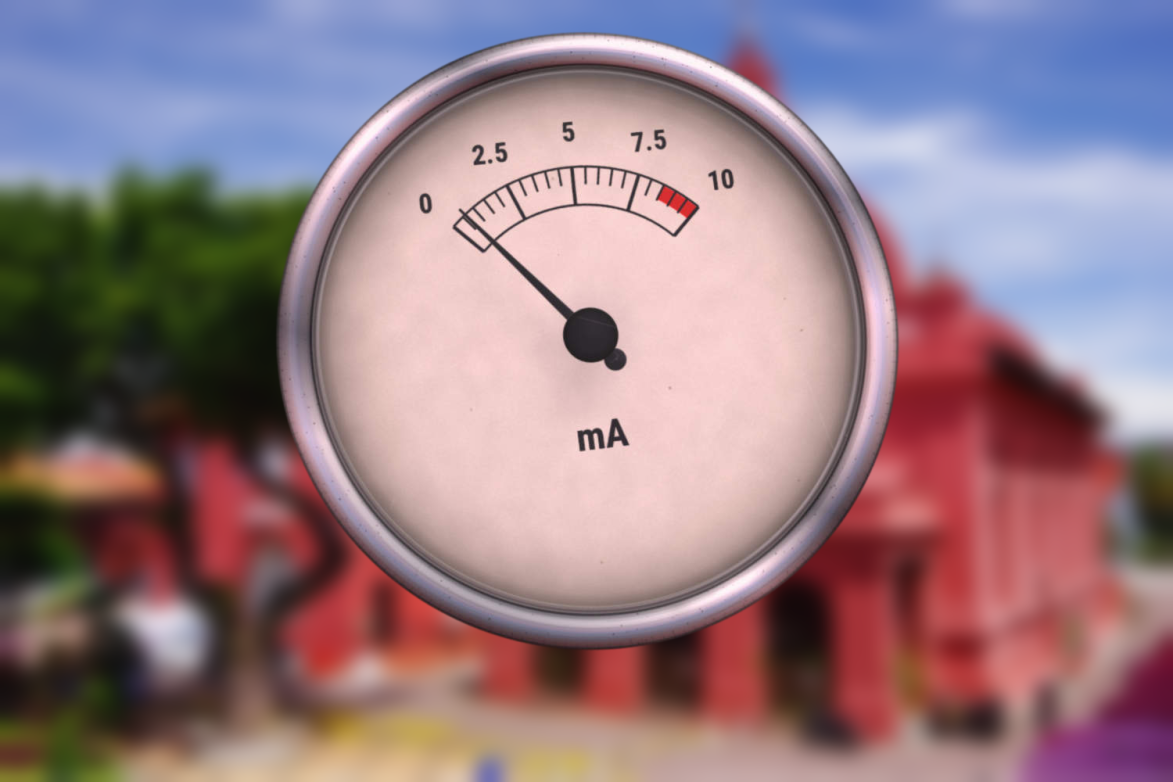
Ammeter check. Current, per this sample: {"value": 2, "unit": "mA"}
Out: {"value": 0.5, "unit": "mA"}
